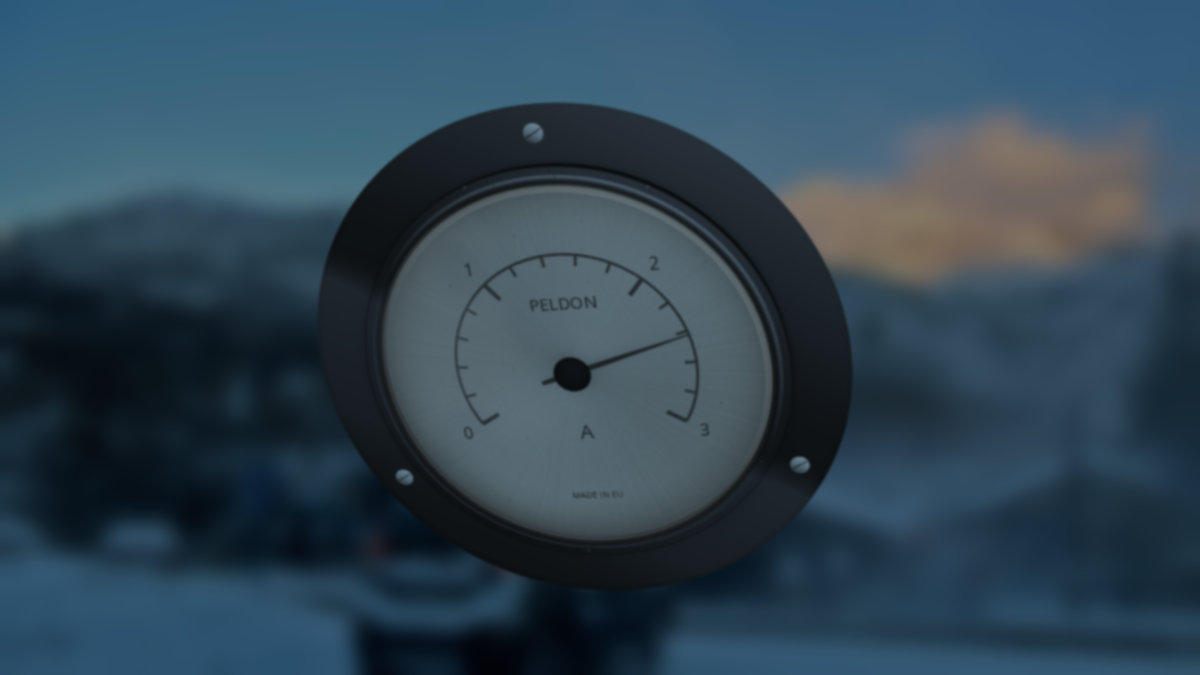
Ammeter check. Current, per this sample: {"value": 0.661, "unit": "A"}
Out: {"value": 2.4, "unit": "A"}
